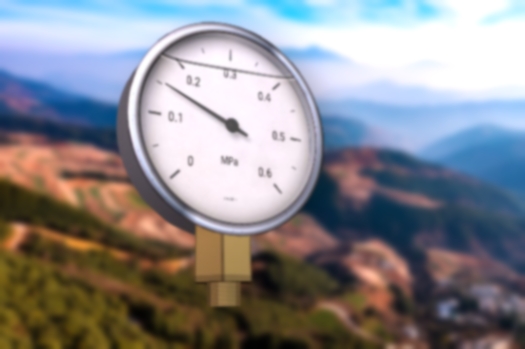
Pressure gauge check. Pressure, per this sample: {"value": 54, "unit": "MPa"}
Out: {"value": 0.15, "unit": "MPa"}
